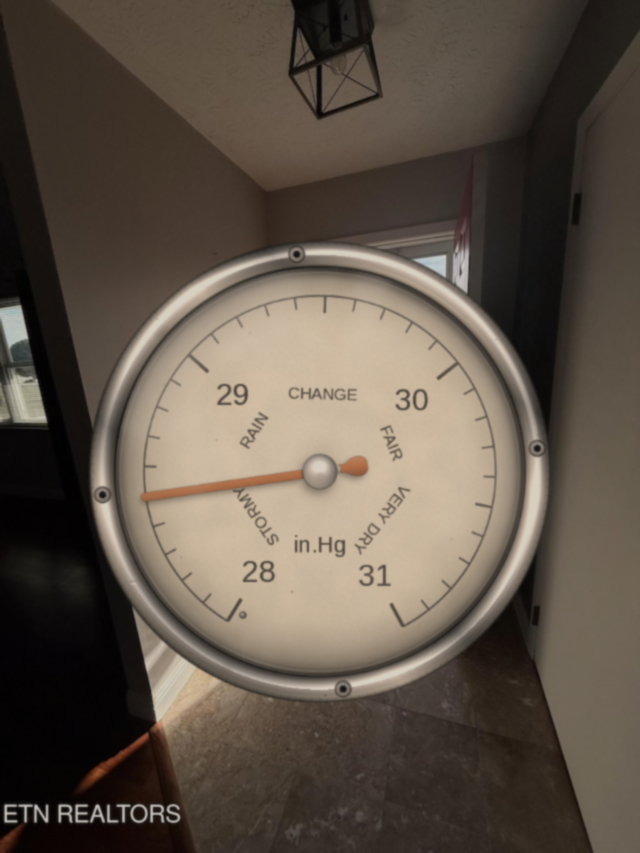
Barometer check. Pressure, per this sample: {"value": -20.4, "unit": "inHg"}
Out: {"value": 28.5, "unit": "inHg"}
